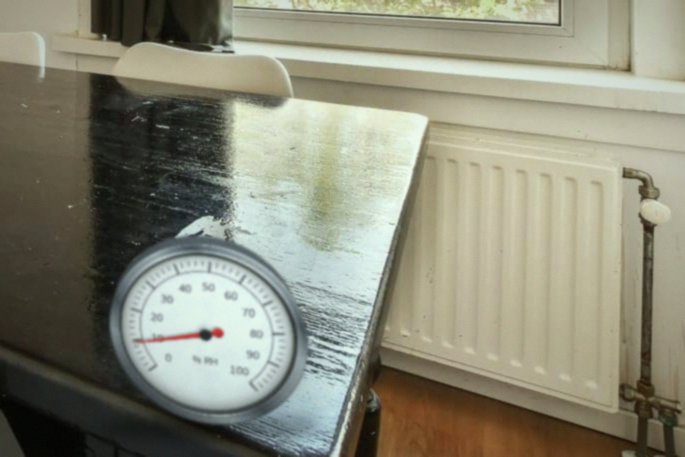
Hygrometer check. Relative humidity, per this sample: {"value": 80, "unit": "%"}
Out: {"value": 10, "unit": "%"}
